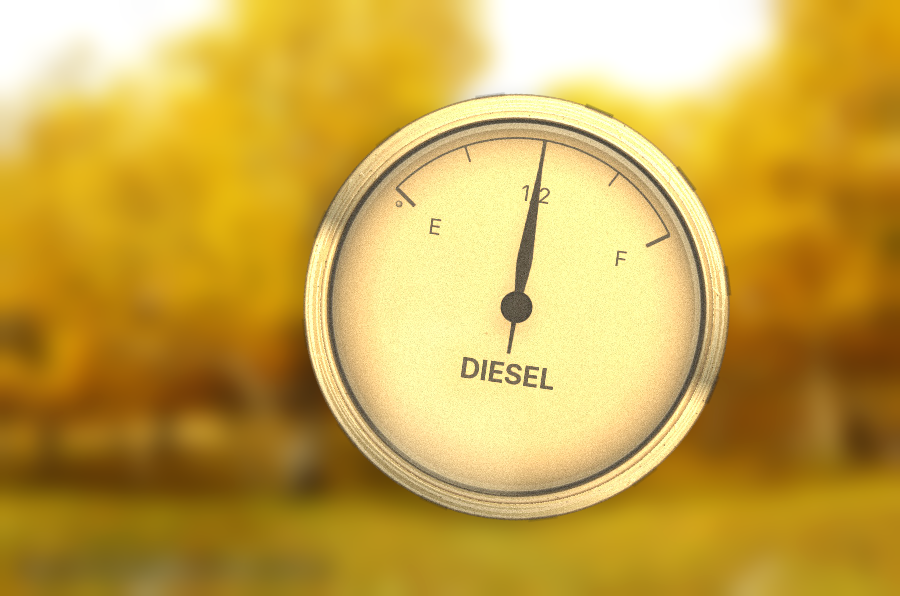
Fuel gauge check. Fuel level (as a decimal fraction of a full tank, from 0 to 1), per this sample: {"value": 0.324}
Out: {"value": 0.5}
